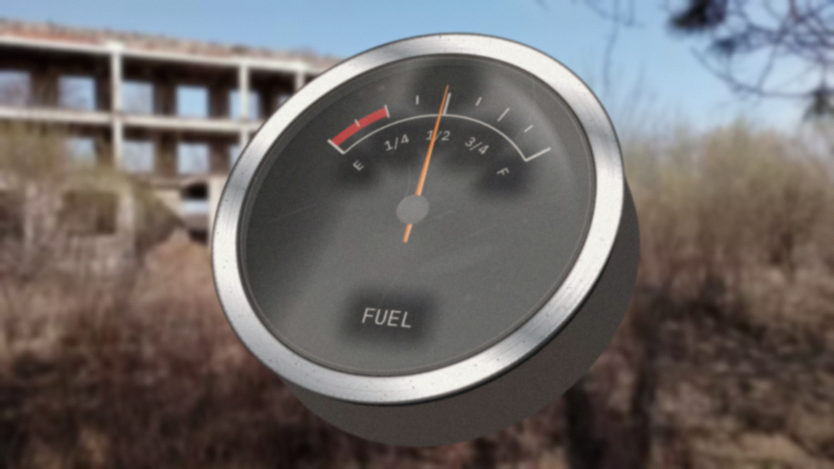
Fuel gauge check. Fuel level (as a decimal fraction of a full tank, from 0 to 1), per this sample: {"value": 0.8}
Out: {"value": 0.5}
